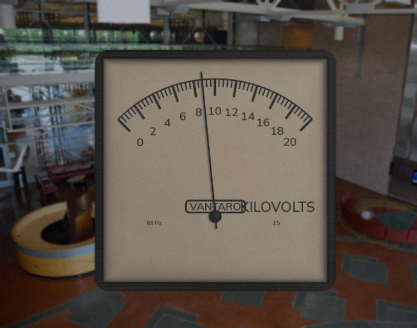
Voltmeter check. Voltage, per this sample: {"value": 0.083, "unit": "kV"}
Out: {"value": 8.8, "unit": "kV"}
